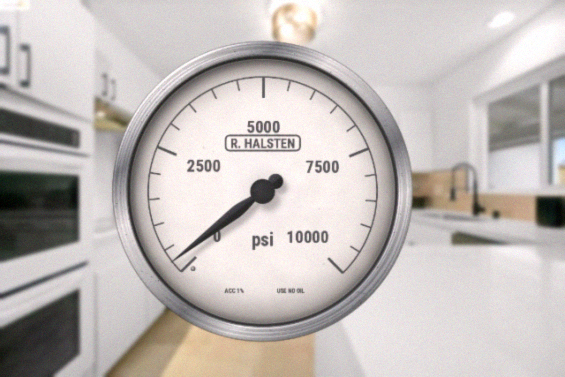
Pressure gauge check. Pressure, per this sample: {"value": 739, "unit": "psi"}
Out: {"value": 250, "unit": "psi"}
